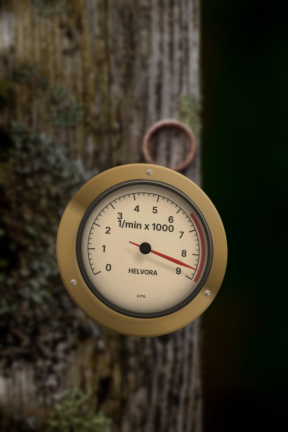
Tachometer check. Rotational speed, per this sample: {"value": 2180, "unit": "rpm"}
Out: {"value": 8600, "unit": "rpm"}
